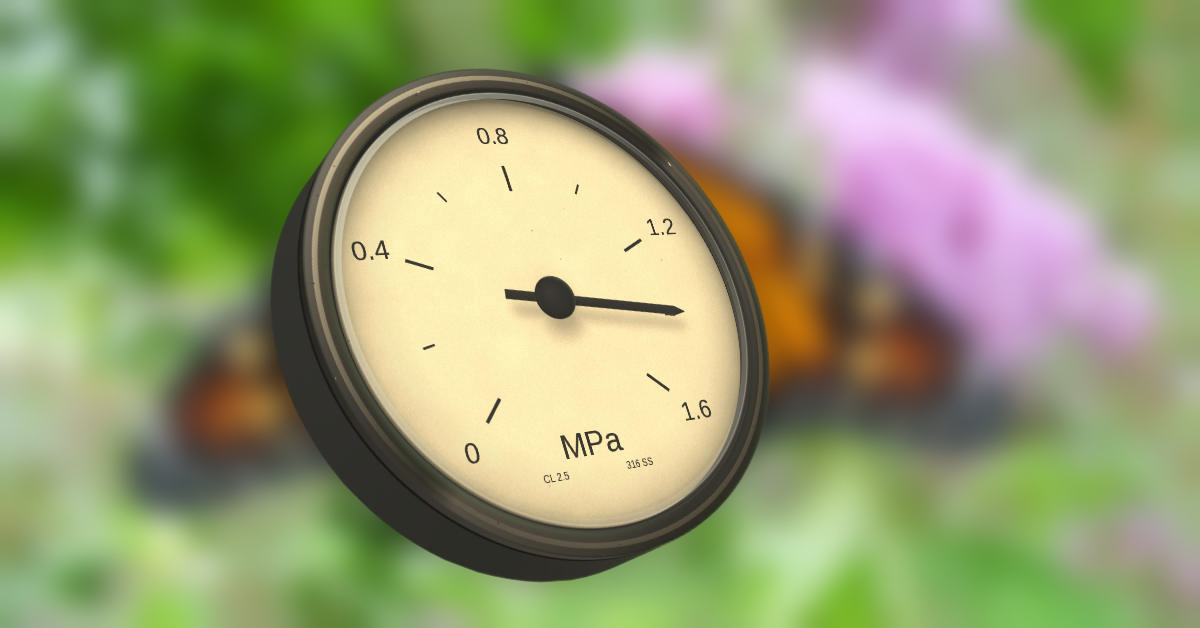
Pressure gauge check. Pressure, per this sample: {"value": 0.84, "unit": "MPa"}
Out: {"value": 1.4, "unit": "MPa"}
